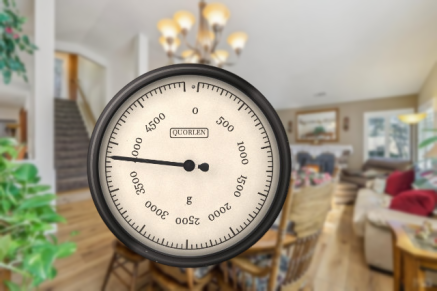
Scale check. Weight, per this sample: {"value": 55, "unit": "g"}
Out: {"value": 3850, "unit": "g"}
